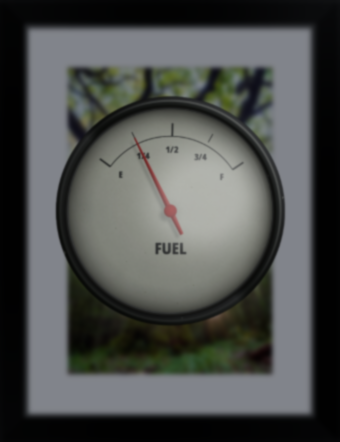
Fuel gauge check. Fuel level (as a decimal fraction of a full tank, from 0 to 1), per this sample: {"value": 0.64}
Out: {"value": 0.25}
